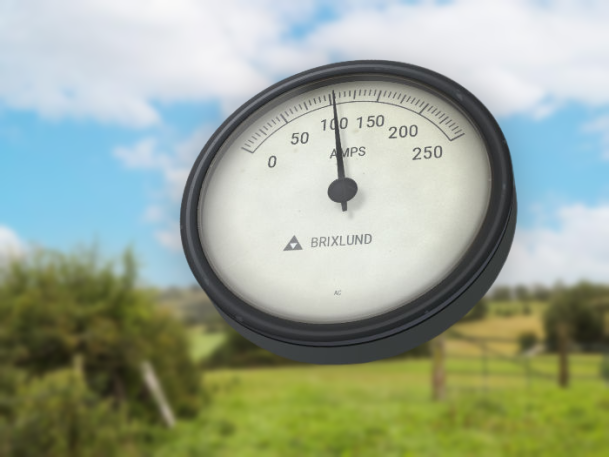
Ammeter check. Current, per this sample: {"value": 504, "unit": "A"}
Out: {"value": 105, "unit": "A"}
